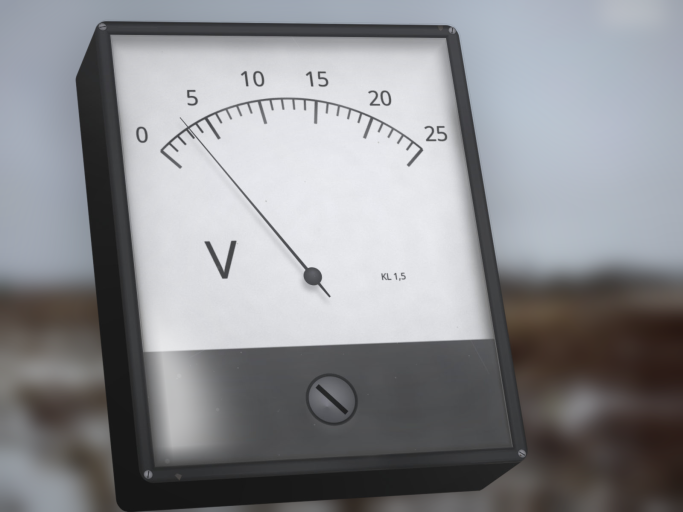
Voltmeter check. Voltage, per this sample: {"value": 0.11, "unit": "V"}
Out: {"value": 3, "unit": "V"}
